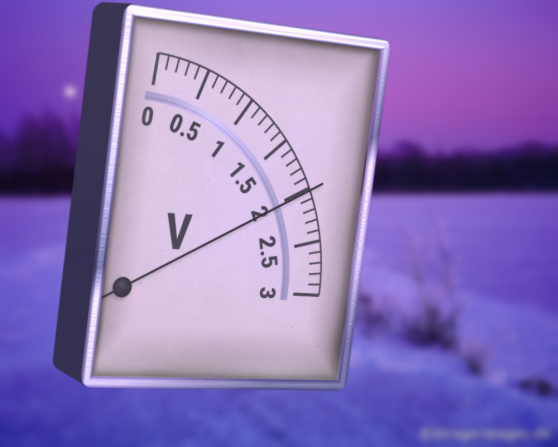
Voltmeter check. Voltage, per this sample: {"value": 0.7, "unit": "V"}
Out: {"value": 2, "unit": "V"}
